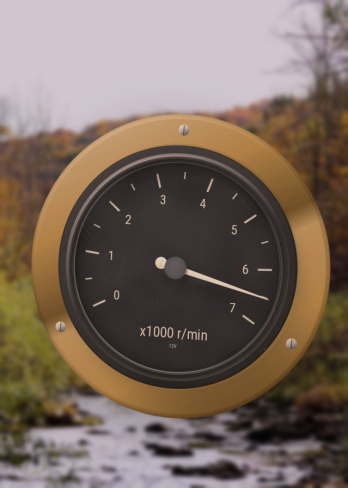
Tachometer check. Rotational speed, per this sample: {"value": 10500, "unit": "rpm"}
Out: {"value": 6500, "unit": "rpm"}
